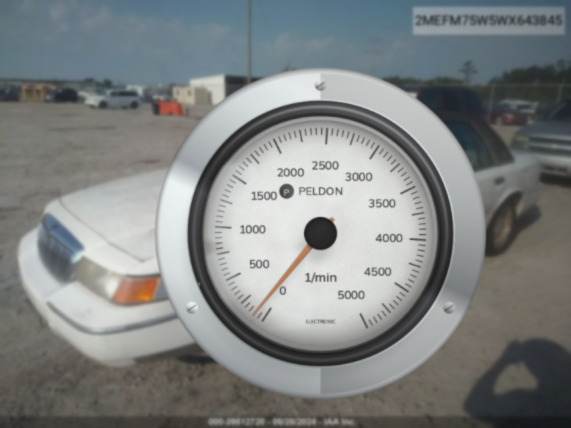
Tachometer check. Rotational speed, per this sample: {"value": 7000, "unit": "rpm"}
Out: {"value": 100, "unit": "rpm"}
